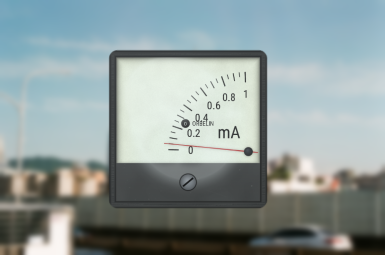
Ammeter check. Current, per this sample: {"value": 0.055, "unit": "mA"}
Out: {"value": 0.05, "unit": "mA"}
